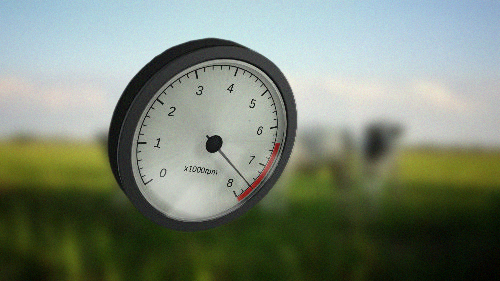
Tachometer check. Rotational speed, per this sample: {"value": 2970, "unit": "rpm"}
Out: {"value": 7600, "unit": "rpm"}
